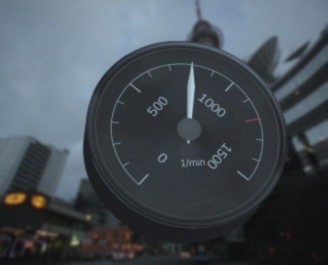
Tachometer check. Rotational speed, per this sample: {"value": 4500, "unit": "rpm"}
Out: {"value": 800, "unit": "rpm"}
